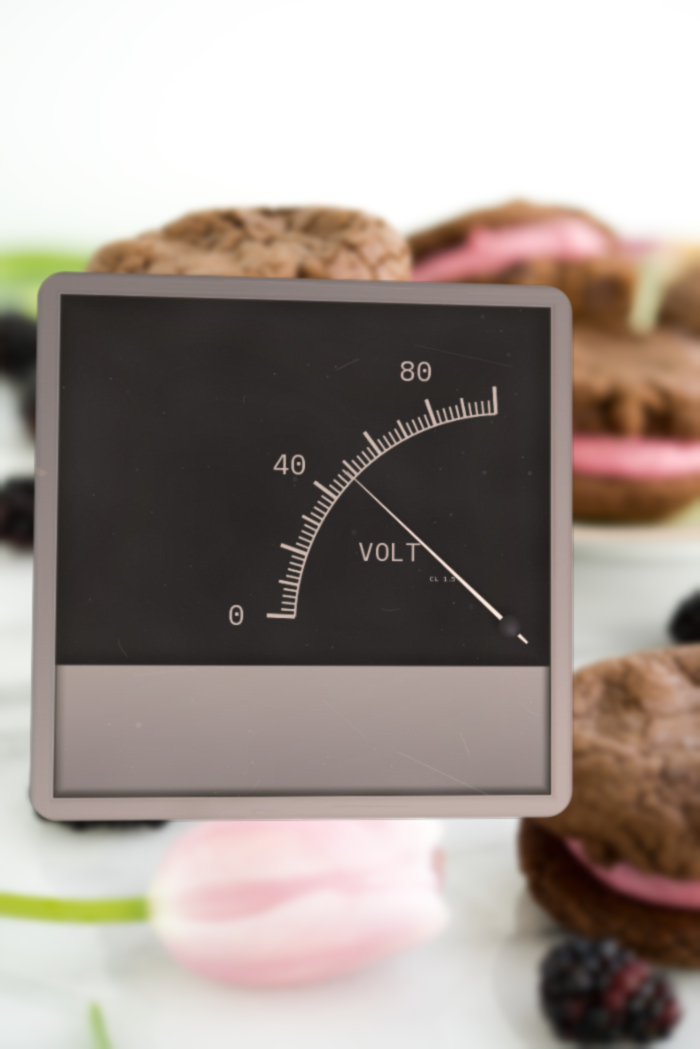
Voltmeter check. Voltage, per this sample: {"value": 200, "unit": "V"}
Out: {"value": 48, "unit": "V"}
